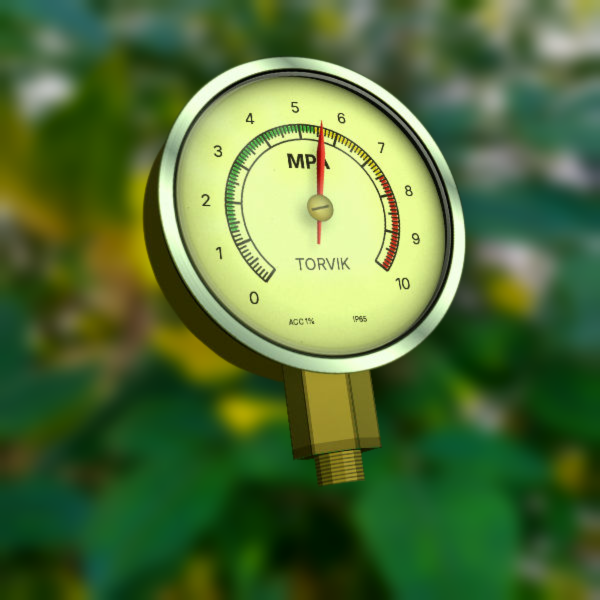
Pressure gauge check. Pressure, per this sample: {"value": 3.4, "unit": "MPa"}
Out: {"value": 5.5, "unit": "MPa"}
